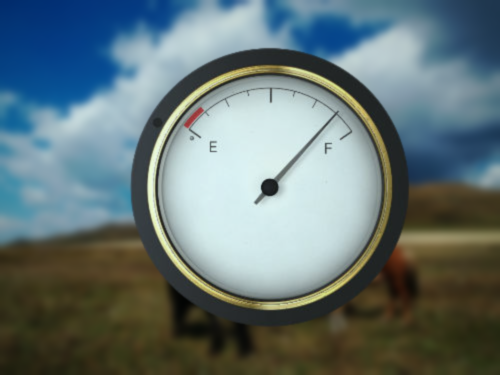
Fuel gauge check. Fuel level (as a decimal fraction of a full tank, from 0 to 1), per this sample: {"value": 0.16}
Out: {"value": 0.875}
